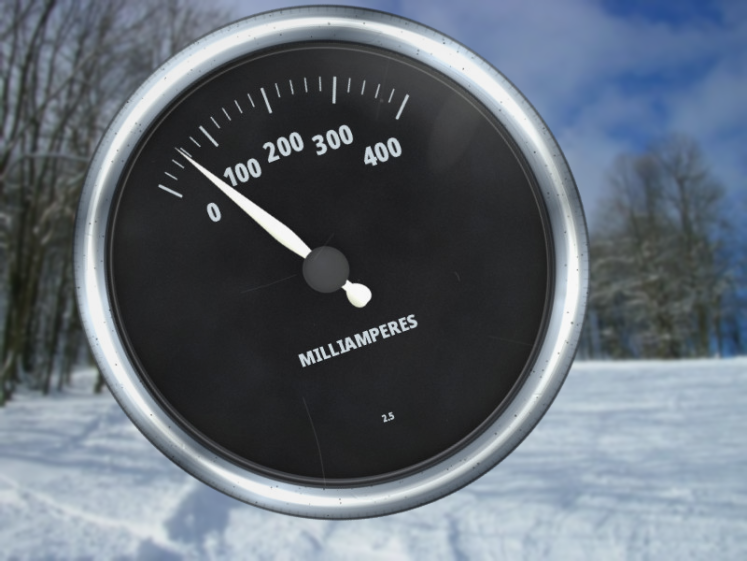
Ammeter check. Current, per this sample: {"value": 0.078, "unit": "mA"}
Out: {"value": 60, "unit": "mA"}
